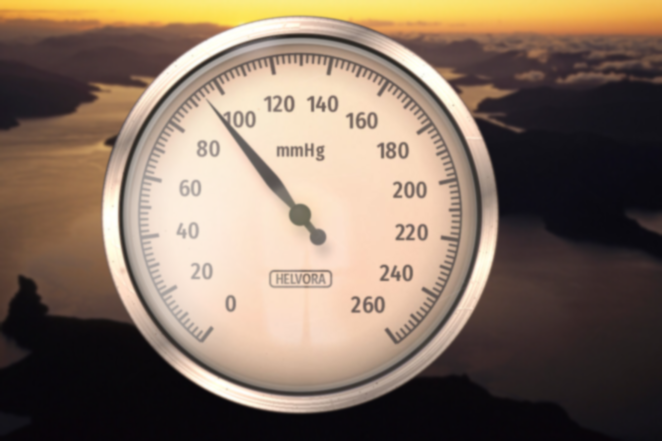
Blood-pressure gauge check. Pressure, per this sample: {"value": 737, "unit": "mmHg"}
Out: {"value": 94, "unit": "mmHg"}
